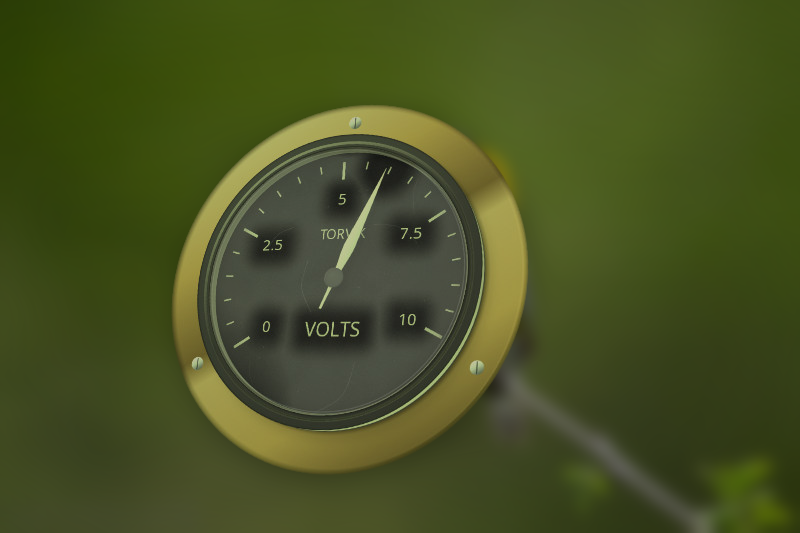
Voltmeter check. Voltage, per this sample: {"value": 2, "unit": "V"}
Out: {"value": 6, "unit": "V"}
